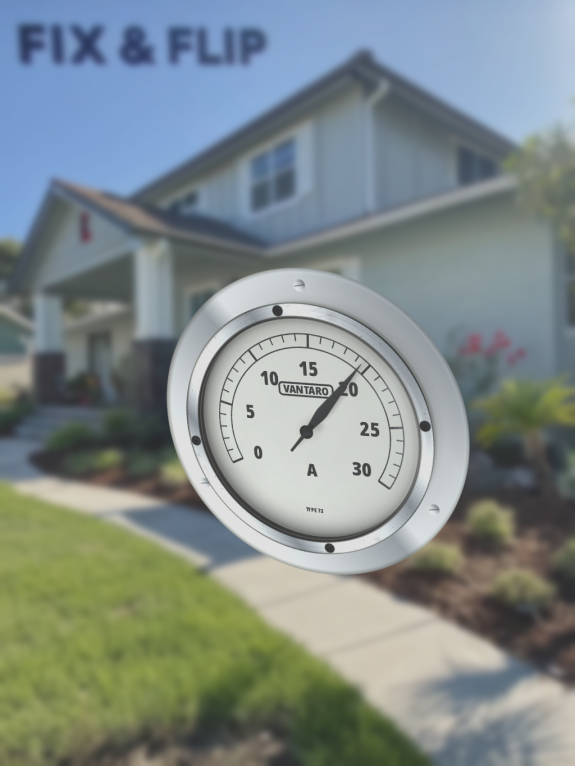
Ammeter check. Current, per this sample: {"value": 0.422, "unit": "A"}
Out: {"value": 19.5, "unit": "A"}
